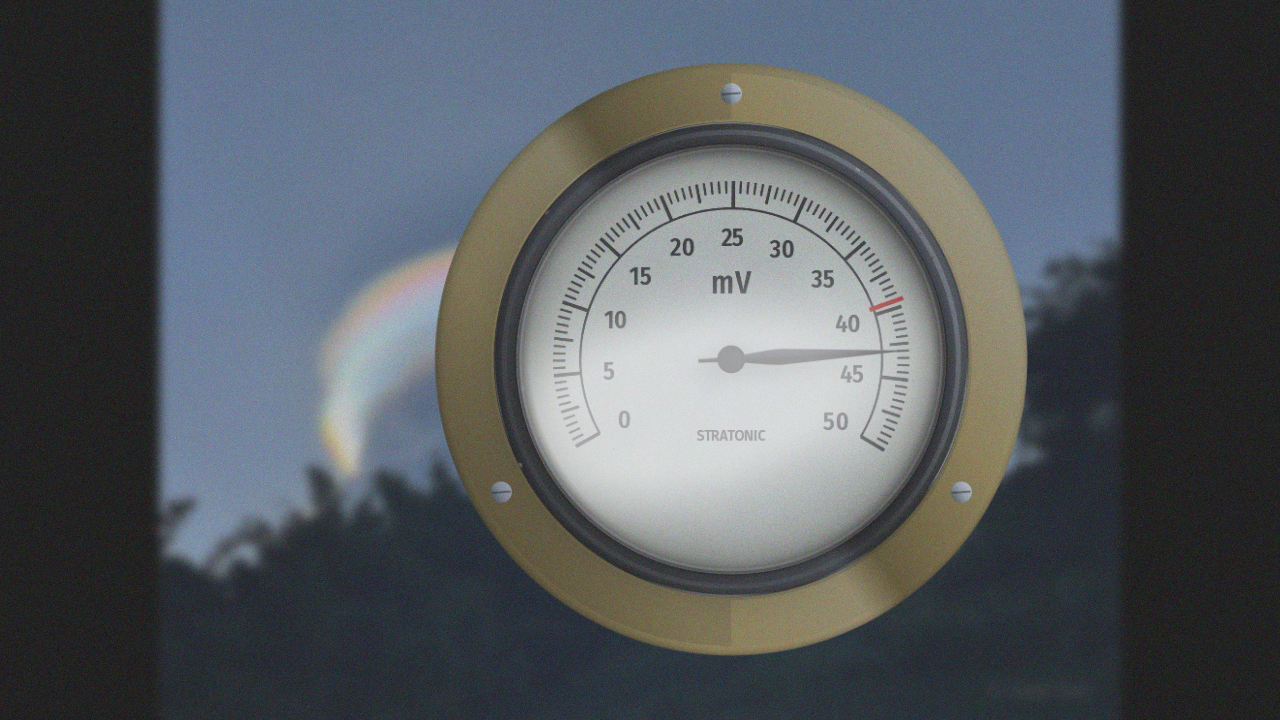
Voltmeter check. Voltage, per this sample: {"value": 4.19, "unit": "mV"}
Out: {"value": 43, "unit": "mV"}
